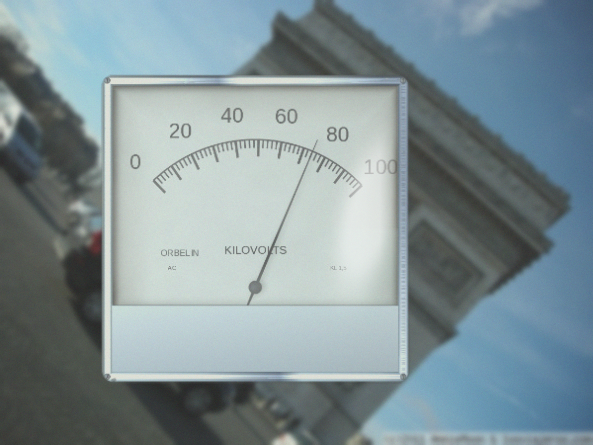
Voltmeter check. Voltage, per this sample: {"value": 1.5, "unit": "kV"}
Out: {"value": 74, "unit": "kV"}
